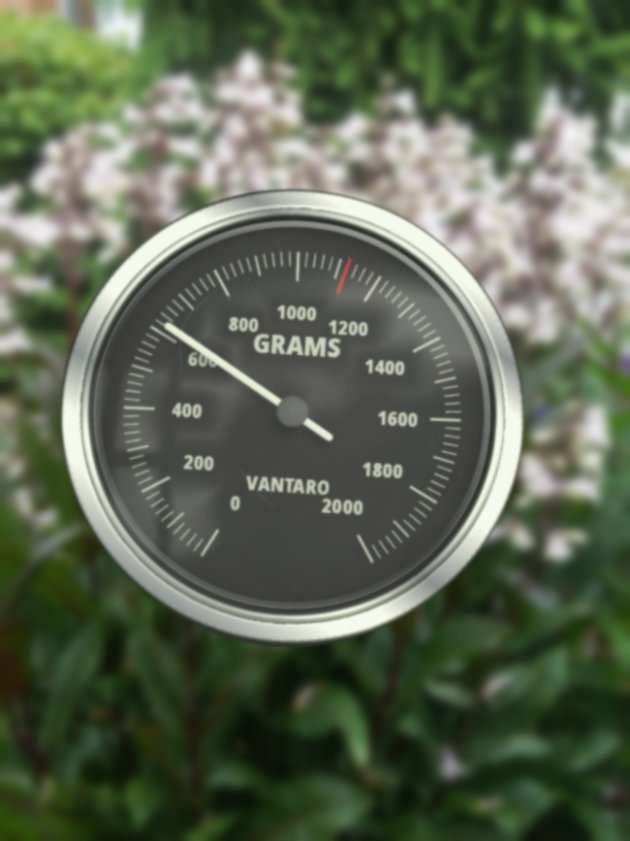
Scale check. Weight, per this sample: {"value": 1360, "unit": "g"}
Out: {"value": 620, "unit": "g"}
